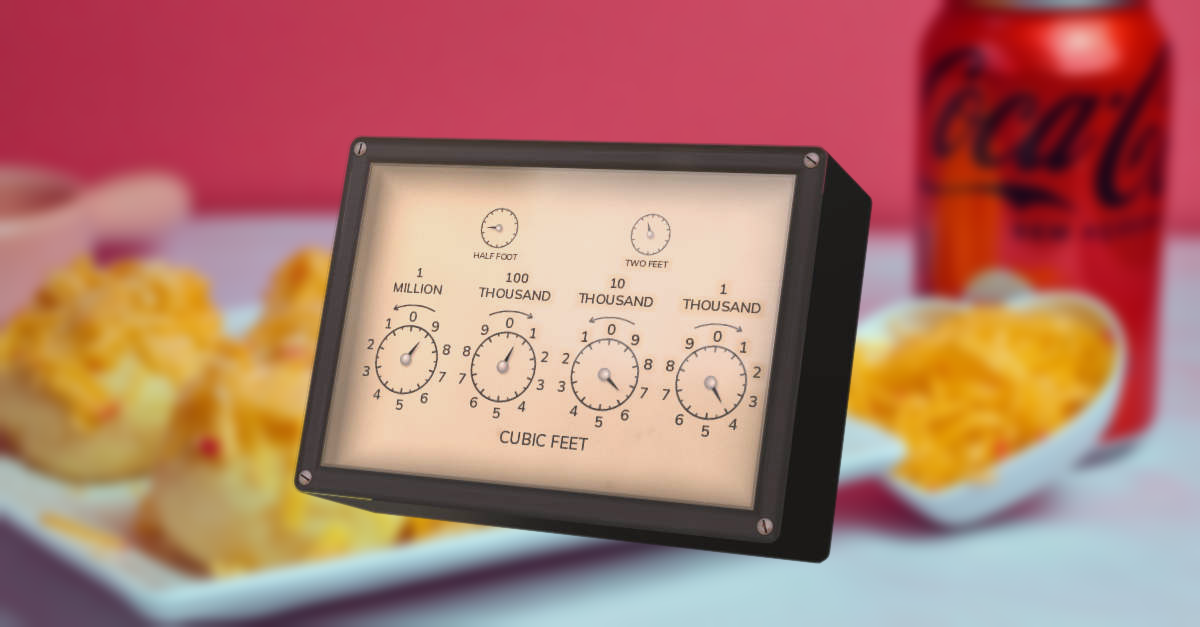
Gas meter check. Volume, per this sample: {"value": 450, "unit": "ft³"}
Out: {"value": 906400, "unit": "ft³"}
